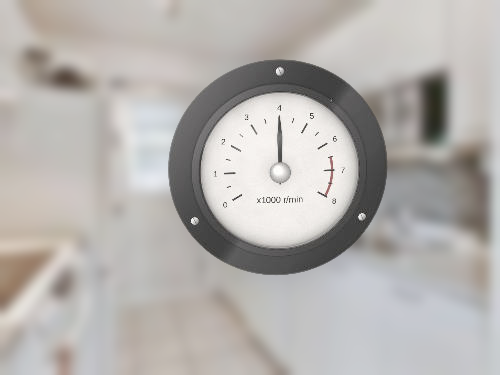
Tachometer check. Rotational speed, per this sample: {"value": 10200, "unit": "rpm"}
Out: {"value": 4000, "unit": "rpm"}
